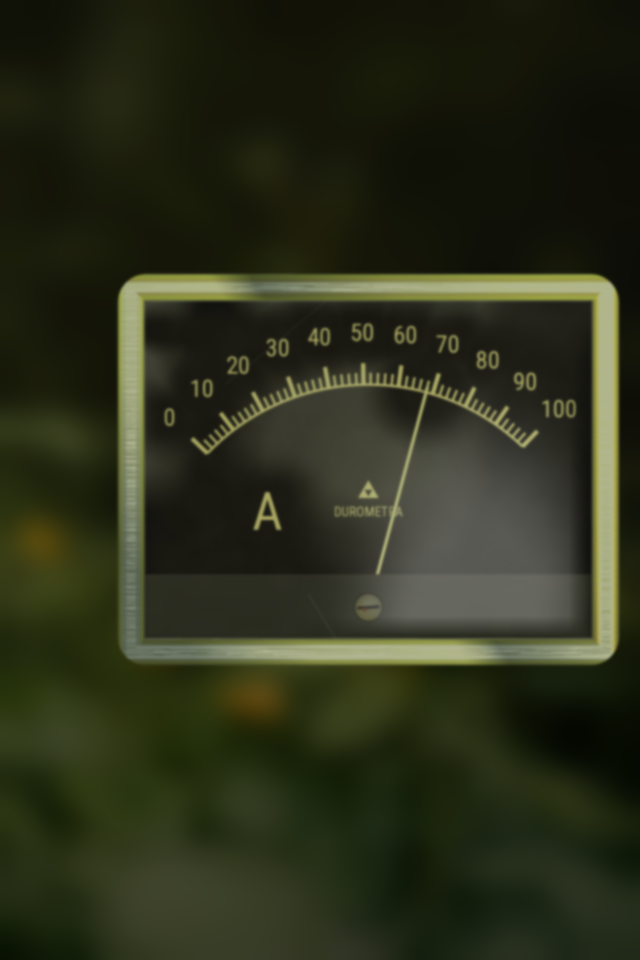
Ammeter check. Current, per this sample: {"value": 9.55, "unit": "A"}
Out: {"value": 68, "unit": "A"}
